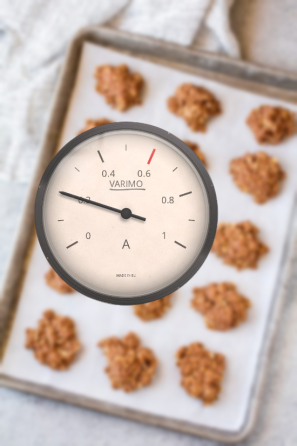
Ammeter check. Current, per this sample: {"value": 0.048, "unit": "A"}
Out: {"value": 0.2, "unit": "A"}
